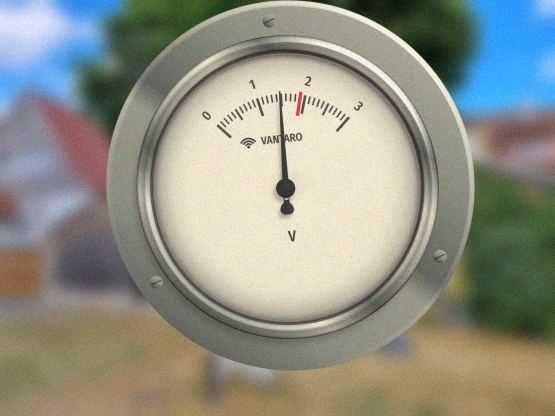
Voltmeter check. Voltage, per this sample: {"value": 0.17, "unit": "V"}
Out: {"value": 1.5, "unit": "V"}
